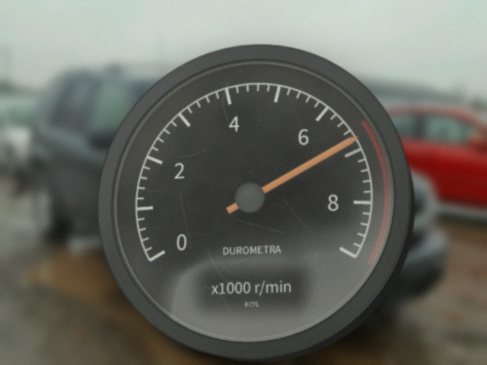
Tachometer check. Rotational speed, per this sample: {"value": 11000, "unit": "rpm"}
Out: {"value": 6800, "unit": "rpm"}
